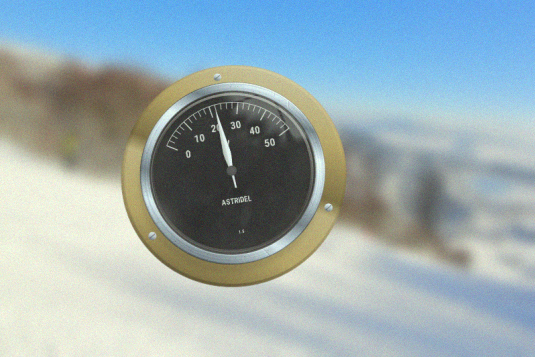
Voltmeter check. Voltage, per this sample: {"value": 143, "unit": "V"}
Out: {"value": 22, "unit": "V"}
